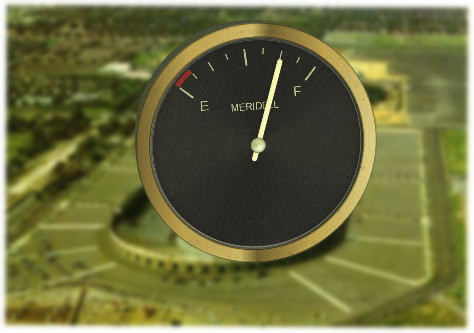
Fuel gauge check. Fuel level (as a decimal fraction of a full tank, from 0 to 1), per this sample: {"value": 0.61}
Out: {"value": 0.75}
